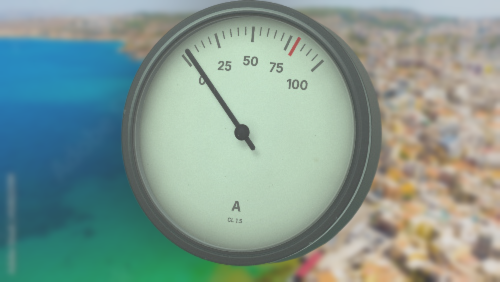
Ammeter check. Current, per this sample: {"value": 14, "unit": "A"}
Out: {"value": 5, "unit": "A"}
